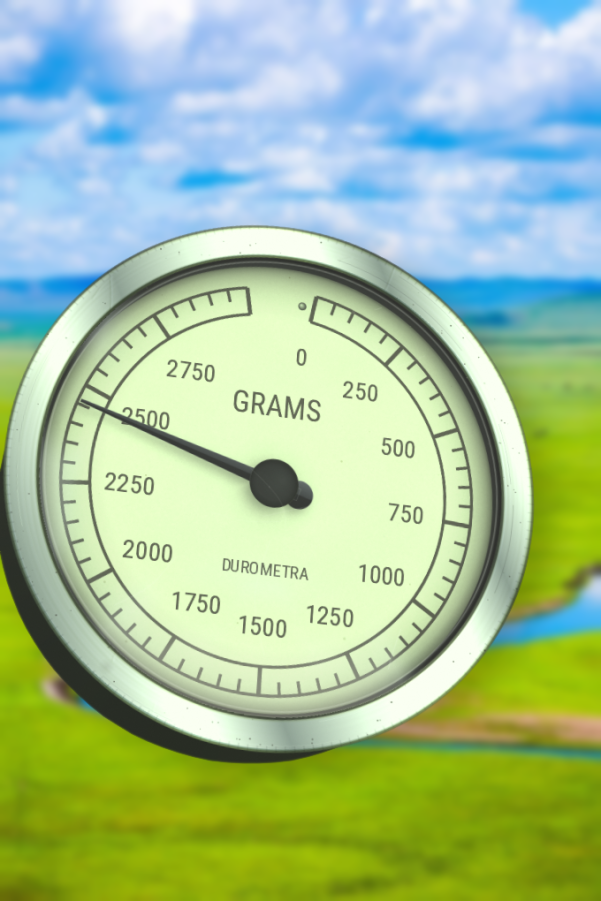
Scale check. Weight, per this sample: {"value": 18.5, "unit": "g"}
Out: {"value": 2450, "unit": "g"}
